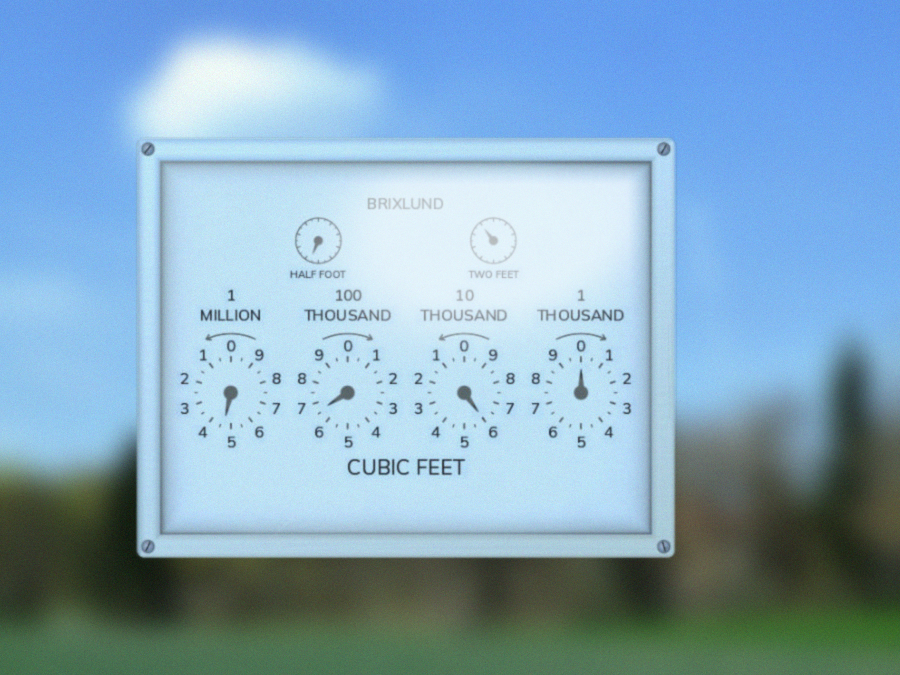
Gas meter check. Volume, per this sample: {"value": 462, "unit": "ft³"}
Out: {"value": 466000, "unit": "ft³"}
